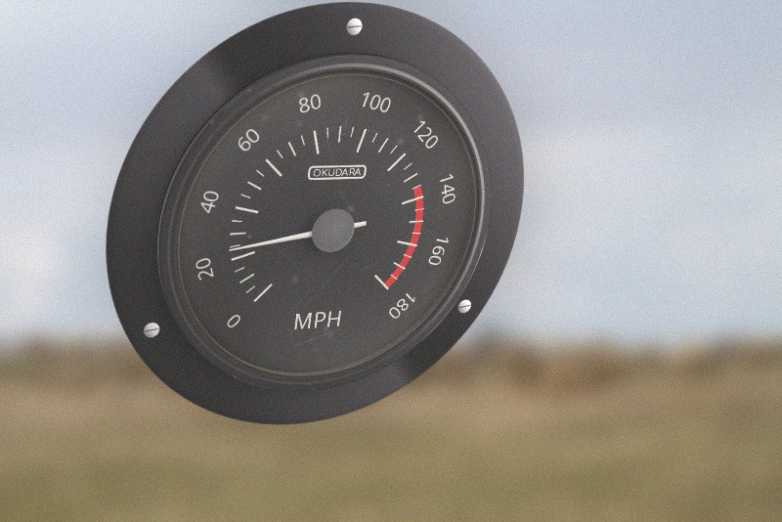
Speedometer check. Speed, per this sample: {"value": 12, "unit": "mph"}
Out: {"value": 25, "unit": "mph"}
